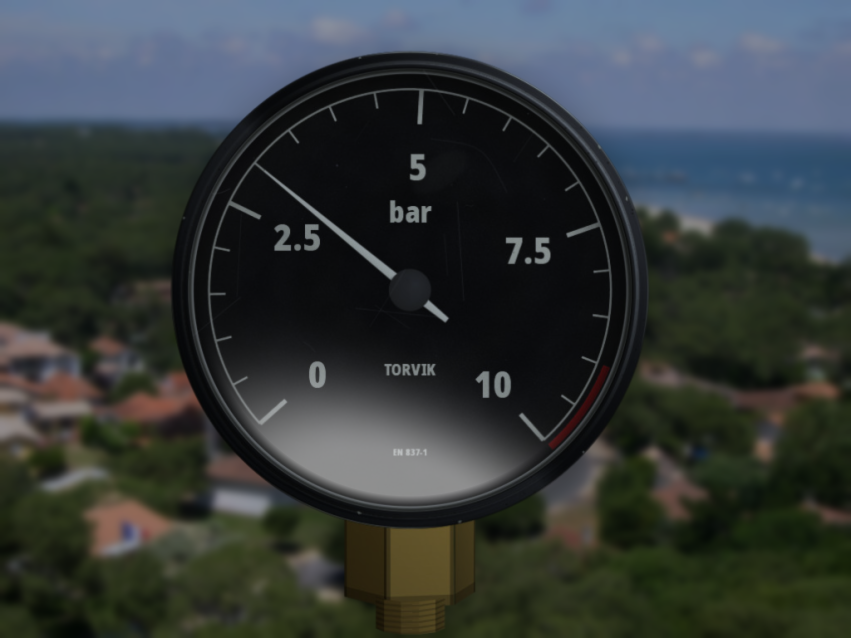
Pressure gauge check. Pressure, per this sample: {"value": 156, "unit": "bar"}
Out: {"value": 3, "unit": "bar"}
